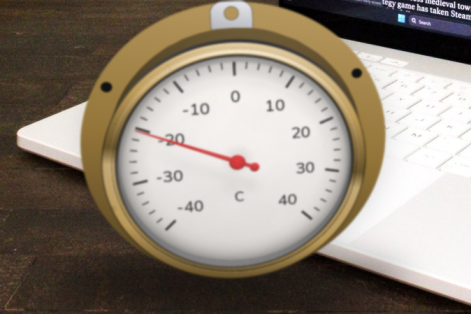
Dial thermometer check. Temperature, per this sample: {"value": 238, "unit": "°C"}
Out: {"value": -20, "unit": "°C"}
